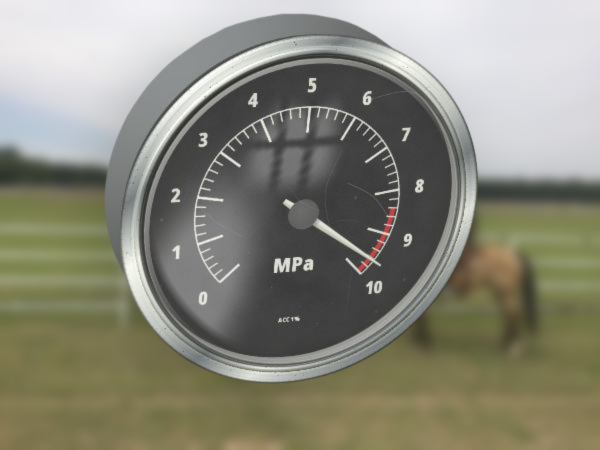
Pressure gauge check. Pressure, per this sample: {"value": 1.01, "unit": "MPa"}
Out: {"value": 9.6, "unit": "MPa"}
